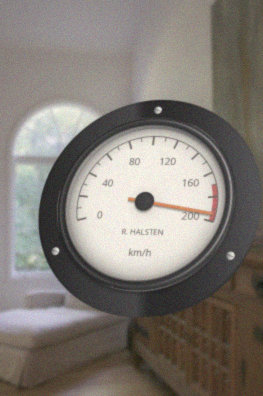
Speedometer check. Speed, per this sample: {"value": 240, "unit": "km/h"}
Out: {"value": 195, "unit": "km/h"}
